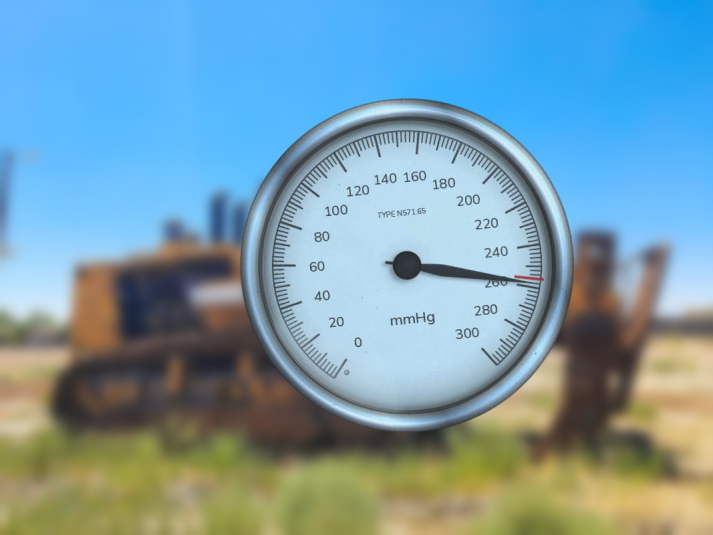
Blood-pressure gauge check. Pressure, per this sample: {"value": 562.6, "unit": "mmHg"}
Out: {"value": 258, "unit": "mmHg"}
